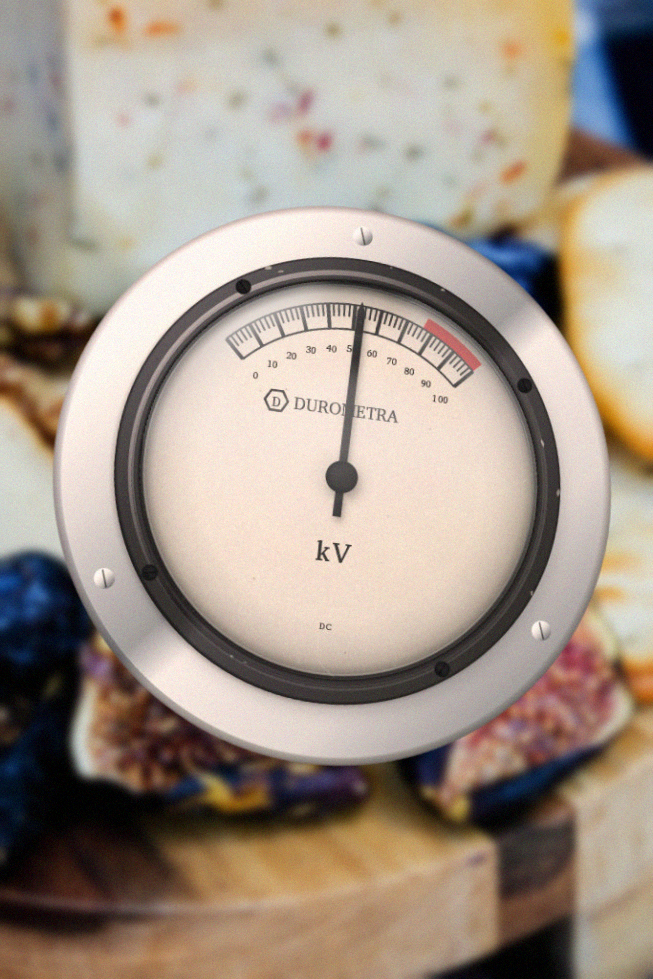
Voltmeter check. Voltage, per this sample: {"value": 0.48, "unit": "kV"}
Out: {"value": 52, "unit": "kV"}
